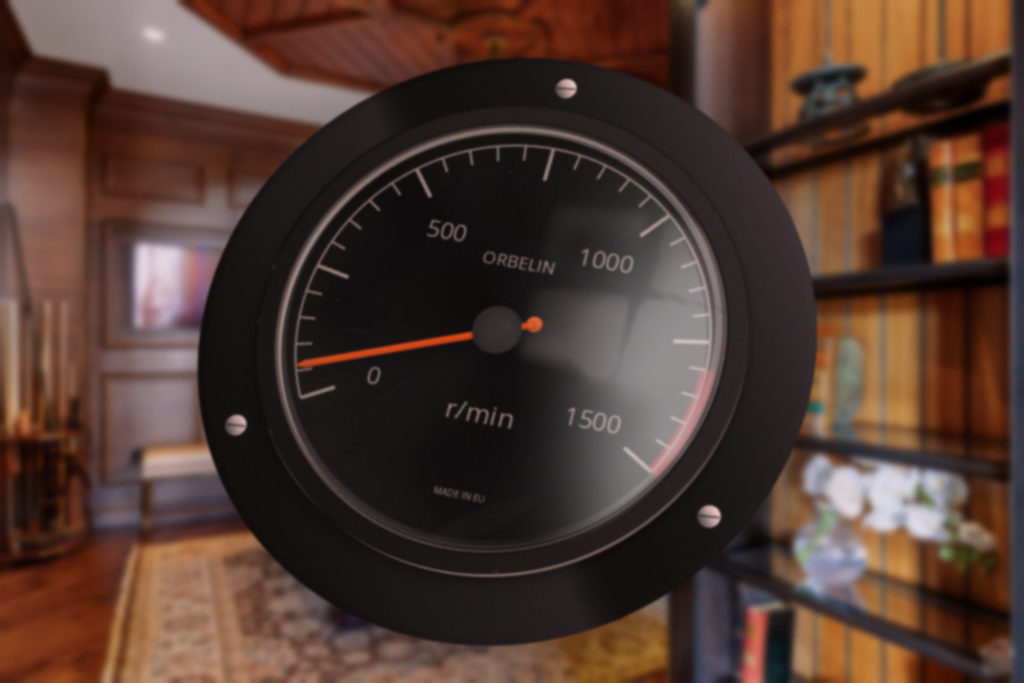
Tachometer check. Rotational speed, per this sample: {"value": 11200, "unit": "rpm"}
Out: {"value": 50, "unit": "rpm"}
